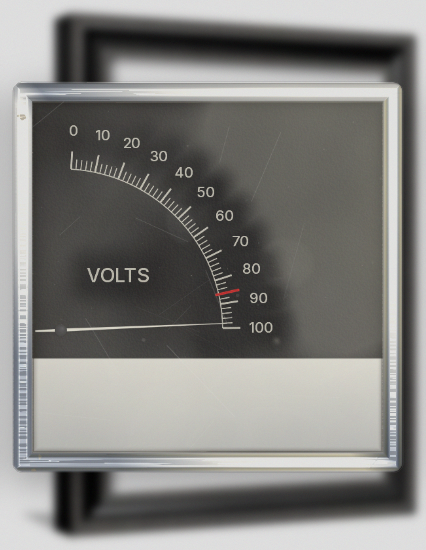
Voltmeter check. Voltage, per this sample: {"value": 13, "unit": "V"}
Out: {"value": 98, "unit": "V"}
